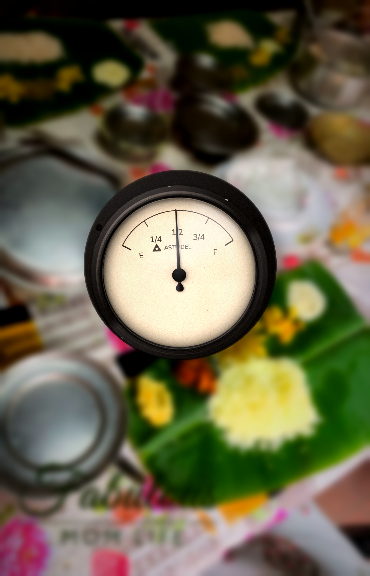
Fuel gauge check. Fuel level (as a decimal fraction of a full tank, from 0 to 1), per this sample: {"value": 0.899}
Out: {"value": 0.5}
